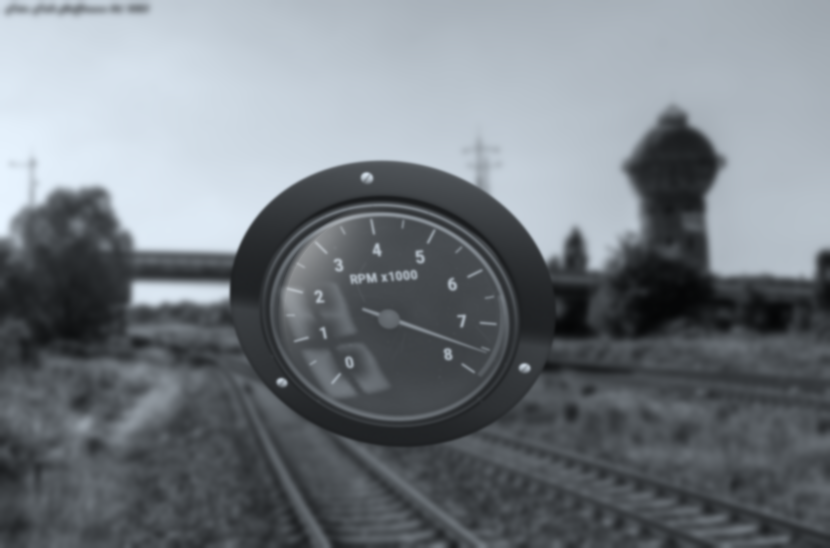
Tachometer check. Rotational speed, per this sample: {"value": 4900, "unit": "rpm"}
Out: {"value": 7500, "unit": "rpm"}
